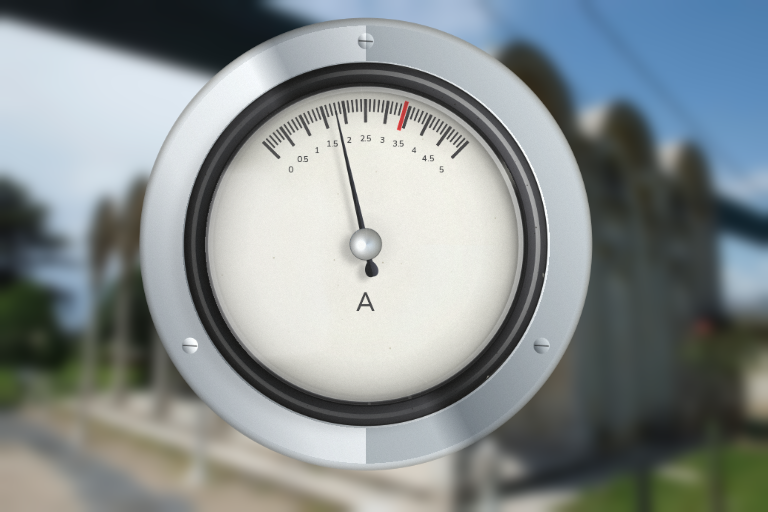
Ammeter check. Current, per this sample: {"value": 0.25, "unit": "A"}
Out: {"value": 1.8, "unit": "A"}
